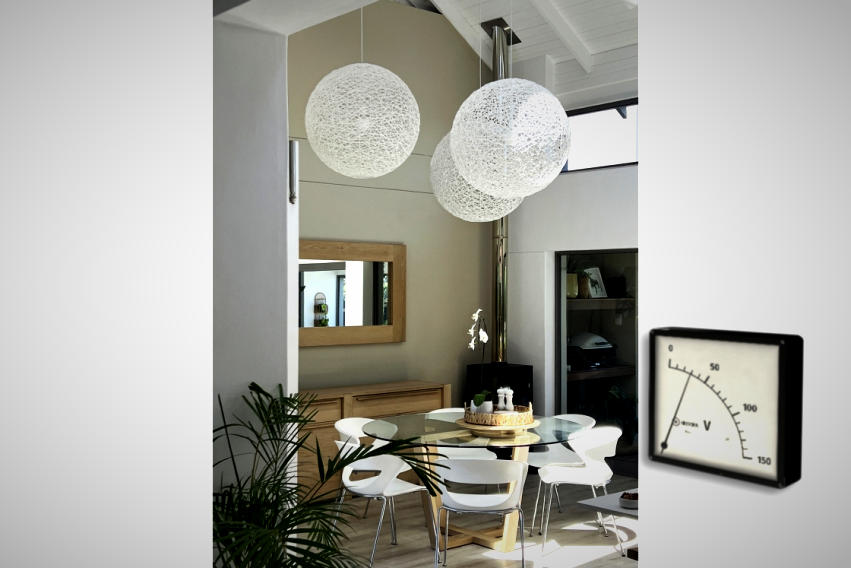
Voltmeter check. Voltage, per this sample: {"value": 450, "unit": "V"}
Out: {"value": 30, "unit": "V"}
